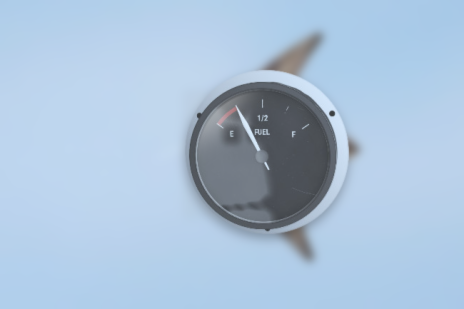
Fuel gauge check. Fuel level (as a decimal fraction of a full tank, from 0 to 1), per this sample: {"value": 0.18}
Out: {"value": 0.25}
